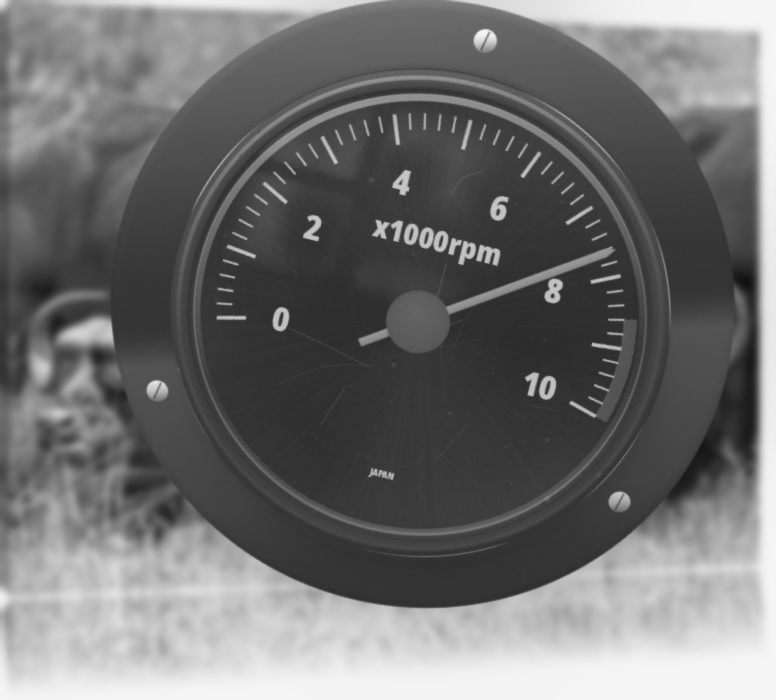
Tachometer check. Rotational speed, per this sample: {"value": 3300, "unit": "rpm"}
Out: {"value": 7600, "unit": "rpm"}
